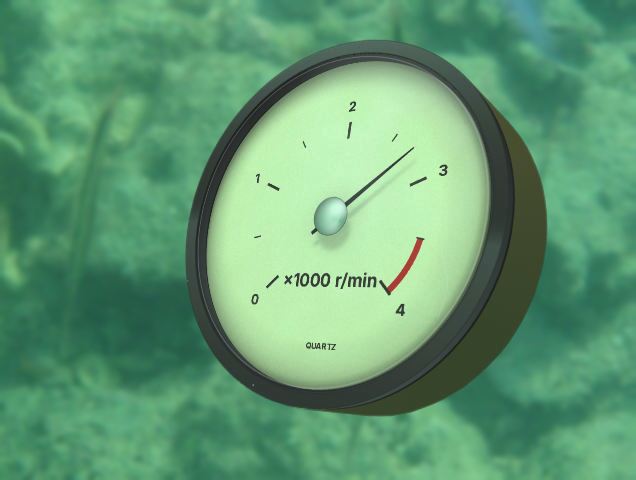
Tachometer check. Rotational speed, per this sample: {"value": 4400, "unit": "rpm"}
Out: {"value": 2750, "unit": "rpm"}
